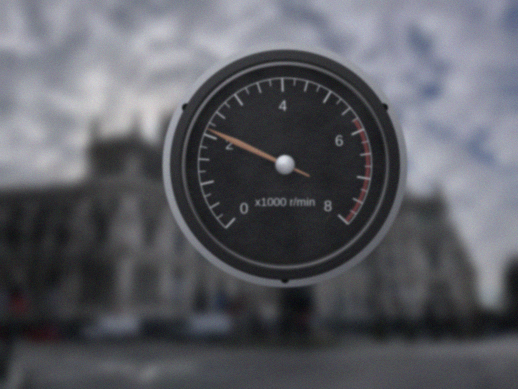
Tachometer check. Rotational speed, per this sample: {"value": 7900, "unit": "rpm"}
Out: {"value": 2125, "unit": "rpm"}
